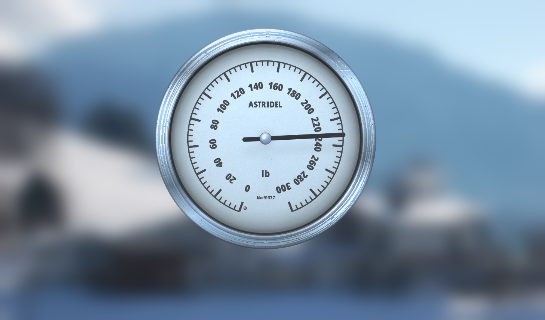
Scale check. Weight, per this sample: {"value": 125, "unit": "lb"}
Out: {"value": 232, "unit": "lb"}
